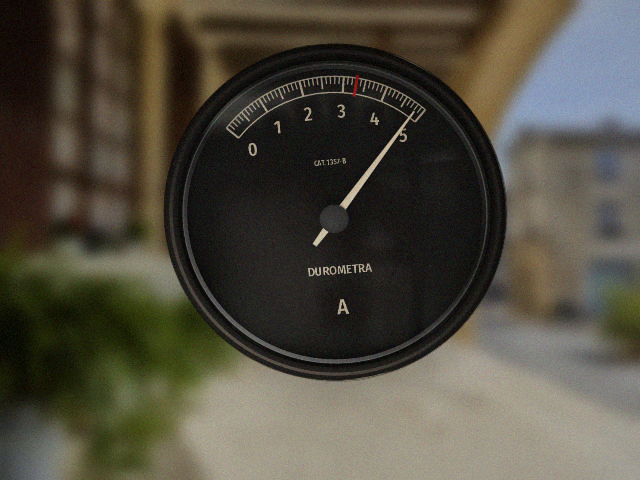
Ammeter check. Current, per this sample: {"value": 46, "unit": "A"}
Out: {"value": 4.8, "unit": "A"}
